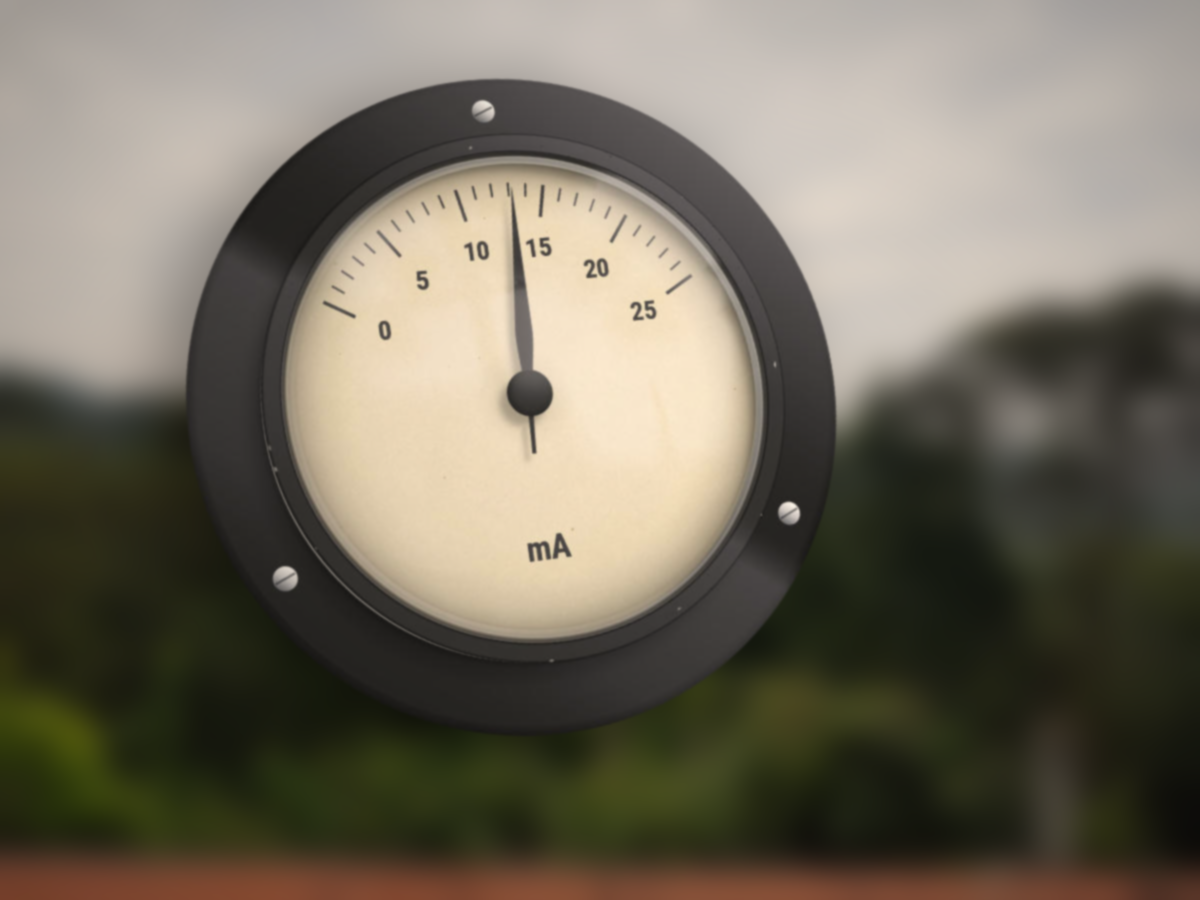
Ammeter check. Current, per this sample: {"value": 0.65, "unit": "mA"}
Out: {"value": 13, "unit": "mA"}
